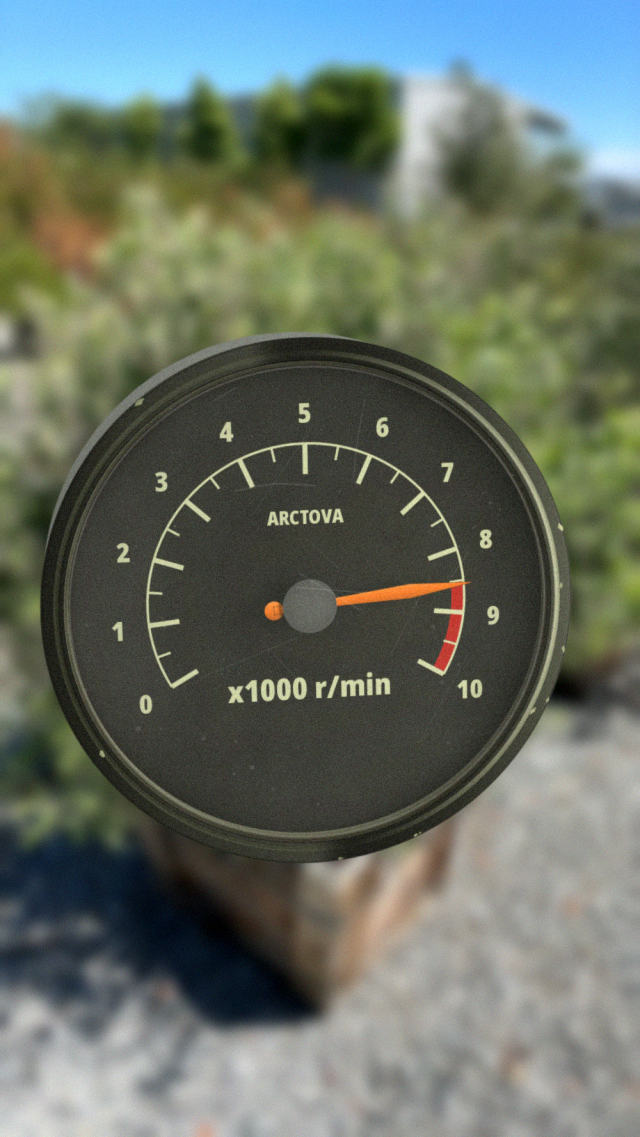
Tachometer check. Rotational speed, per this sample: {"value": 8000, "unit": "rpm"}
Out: {"value": 8500, "unit": "rpm"}
